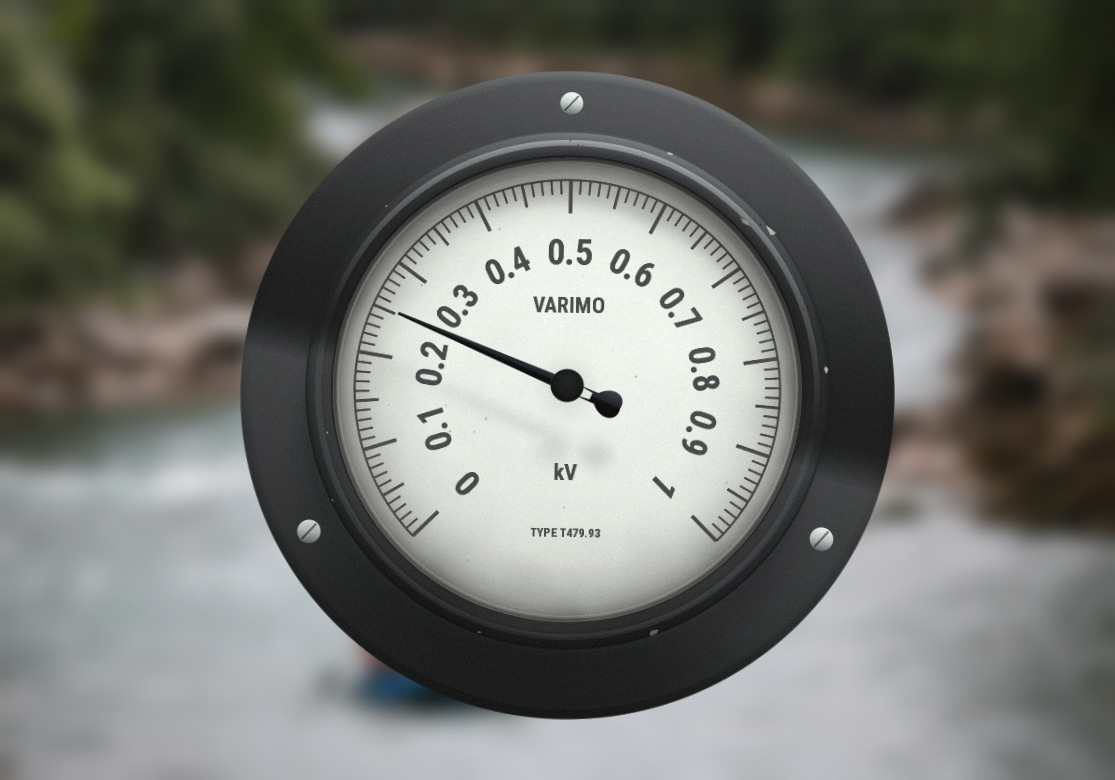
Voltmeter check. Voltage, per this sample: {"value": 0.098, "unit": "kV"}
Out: {"value": 0.25, "unit": "kV"}
